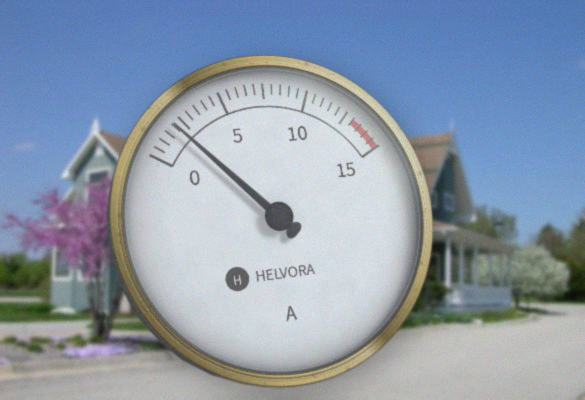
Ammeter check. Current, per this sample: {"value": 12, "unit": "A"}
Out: {"value": 2, "unit": "A"}
